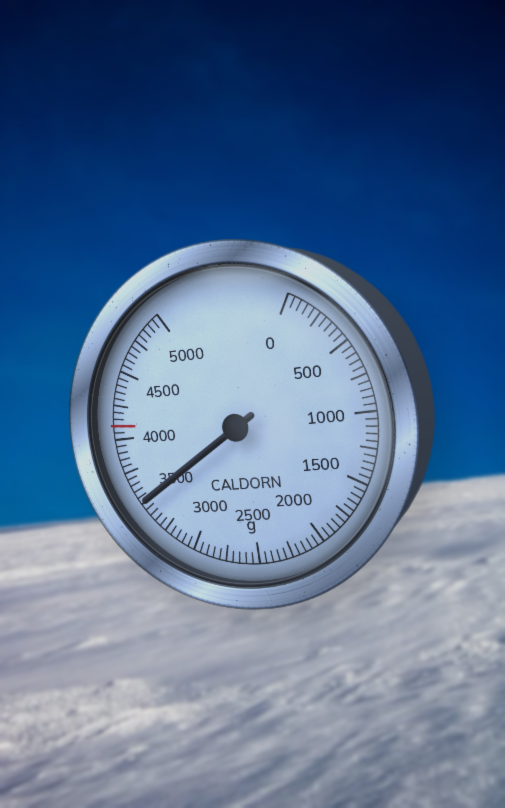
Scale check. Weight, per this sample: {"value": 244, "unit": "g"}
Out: {"value": 3500, "unit": "g"}
